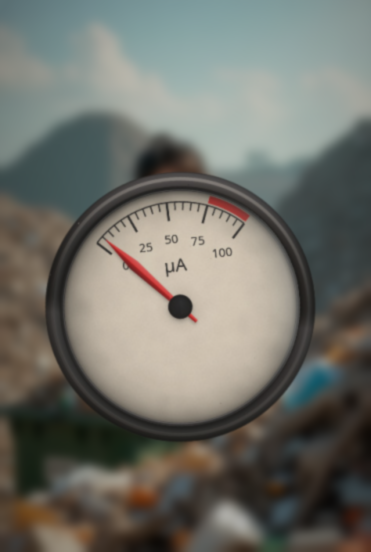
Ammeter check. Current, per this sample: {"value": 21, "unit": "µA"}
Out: {"value": 5, "unit": "µA"}
